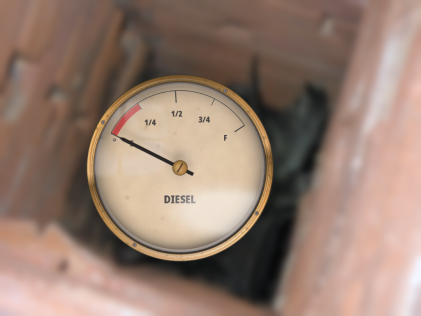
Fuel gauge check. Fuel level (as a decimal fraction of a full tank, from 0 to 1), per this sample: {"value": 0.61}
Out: {"value": 0}
